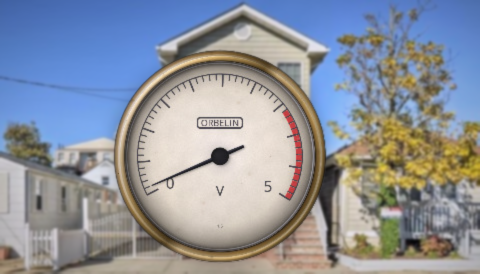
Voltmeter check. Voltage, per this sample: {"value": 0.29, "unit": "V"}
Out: {"value": 0.1, "unit": "V"}
